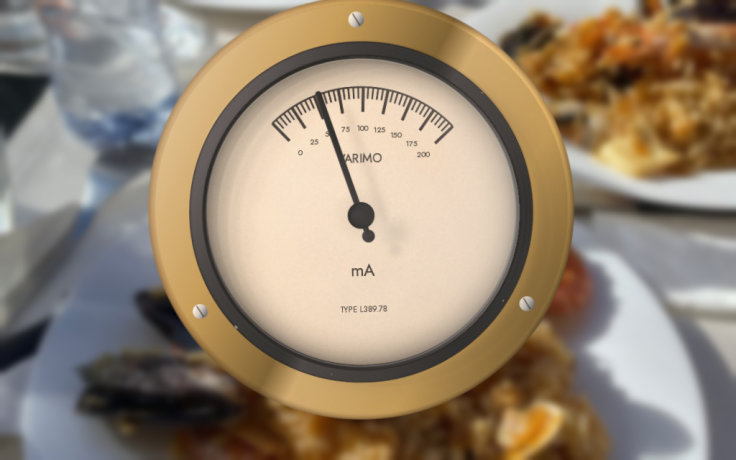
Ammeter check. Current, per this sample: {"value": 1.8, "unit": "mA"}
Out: {"value": 55, "unit": "mA"}
